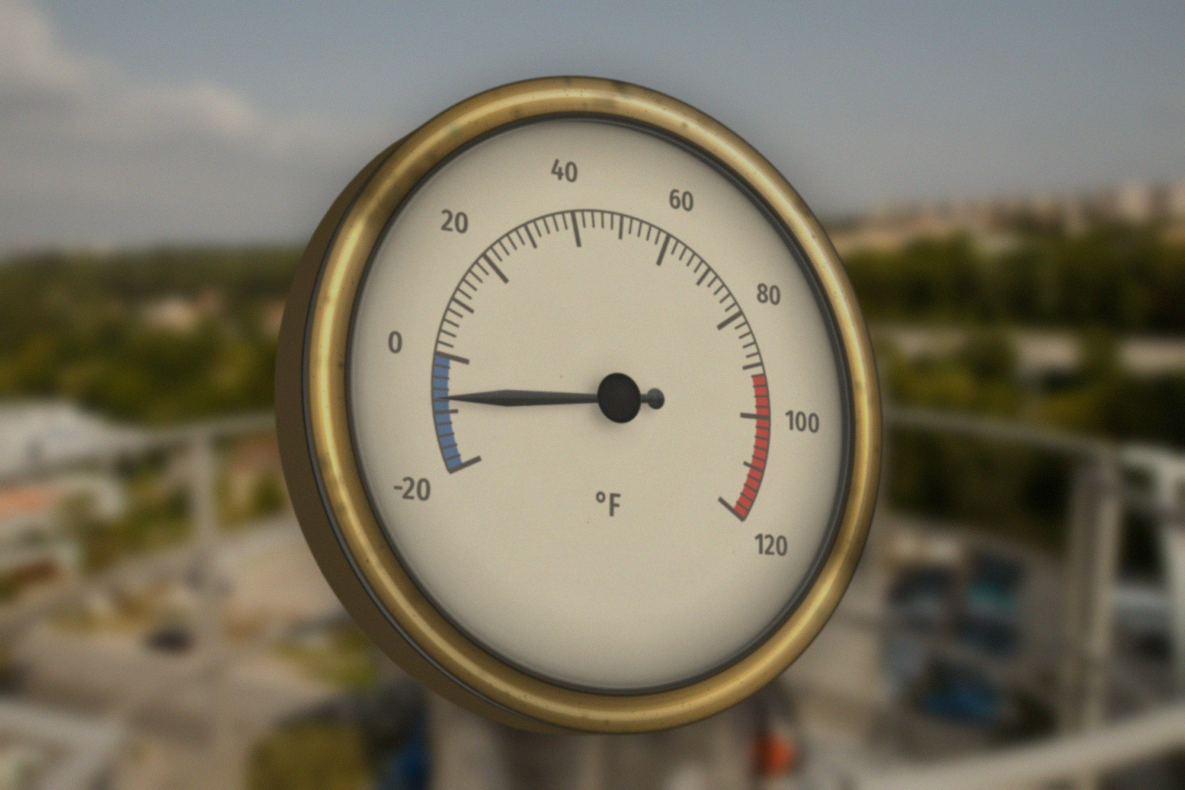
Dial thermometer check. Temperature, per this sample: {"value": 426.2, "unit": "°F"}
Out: {"value": -8, "unit": "°F"}
